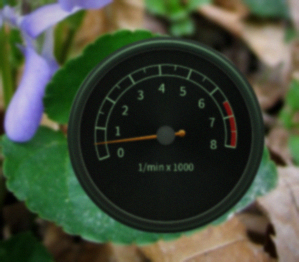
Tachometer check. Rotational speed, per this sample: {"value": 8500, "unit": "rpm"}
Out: {"value": 500, "unit": "rpm"}
